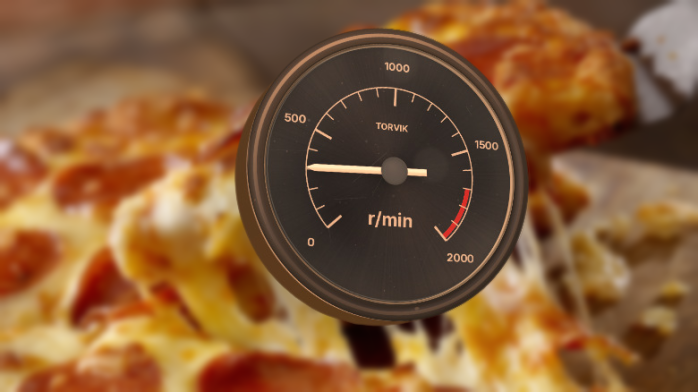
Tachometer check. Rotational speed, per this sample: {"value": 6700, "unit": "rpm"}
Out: {"value": 300, "unit": "rpm"}
